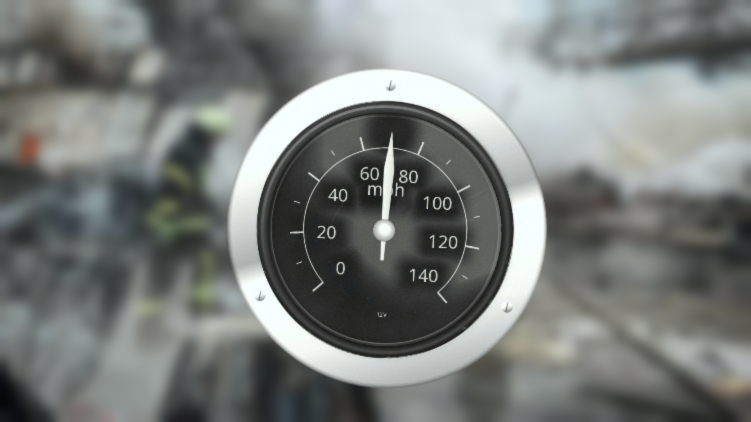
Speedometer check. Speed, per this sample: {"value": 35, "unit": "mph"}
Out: {"value": 70, "unit": "mph"}
